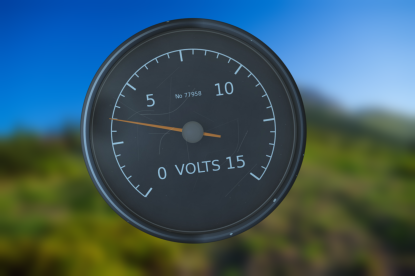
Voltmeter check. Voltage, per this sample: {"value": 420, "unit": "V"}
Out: {"value": 3.5, "unit": "V"}
